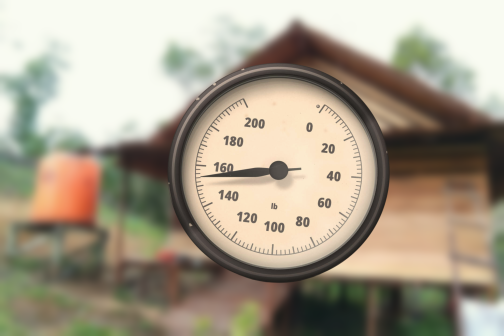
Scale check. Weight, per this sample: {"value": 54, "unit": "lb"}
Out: {"value": 154, "unit": "lb"}
